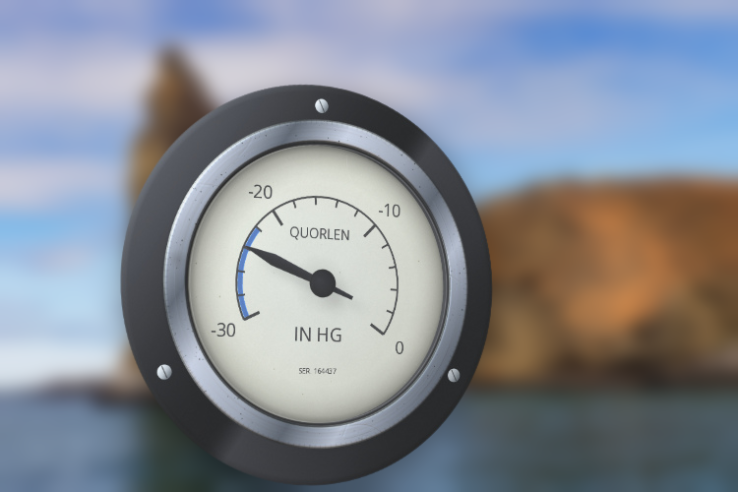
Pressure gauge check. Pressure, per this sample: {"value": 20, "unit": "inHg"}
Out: {"value": -24, "unit": "inHg"}
